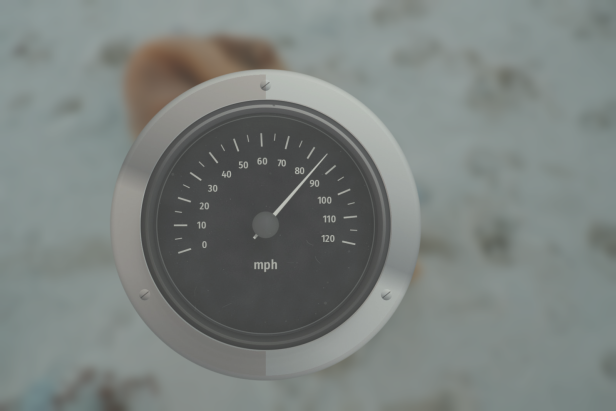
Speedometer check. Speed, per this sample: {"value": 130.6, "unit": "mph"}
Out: {"value": 85, "unit": "mph"}
